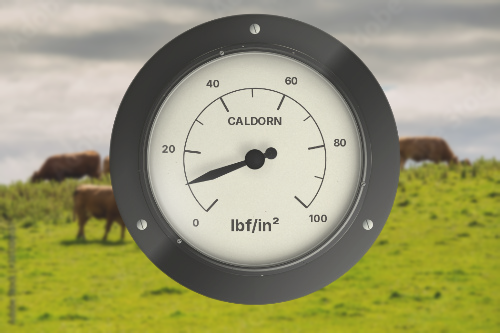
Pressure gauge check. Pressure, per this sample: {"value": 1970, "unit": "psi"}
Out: {"value": 10, "unit": "psi"}
